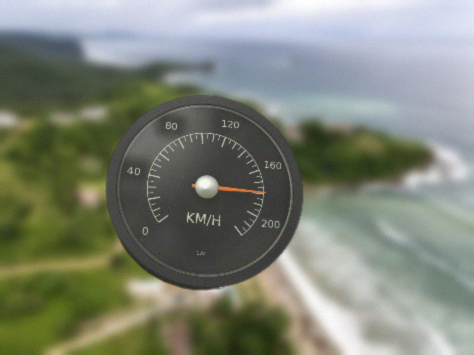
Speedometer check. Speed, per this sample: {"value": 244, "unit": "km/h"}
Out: {"value": 180, "unit": "km/h"}
